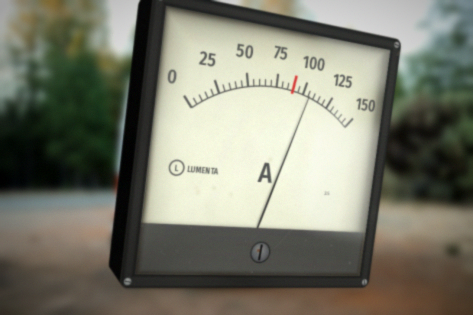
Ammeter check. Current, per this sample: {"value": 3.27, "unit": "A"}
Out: {"value": 105, "unit": "A"}
